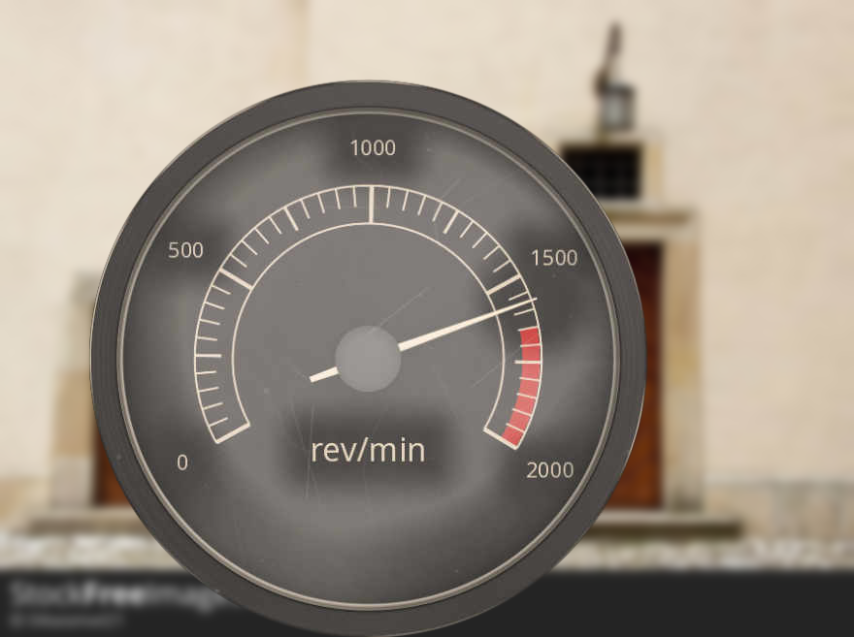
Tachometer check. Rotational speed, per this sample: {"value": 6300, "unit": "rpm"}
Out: {"value": 1575, "unit": "rpm"}
